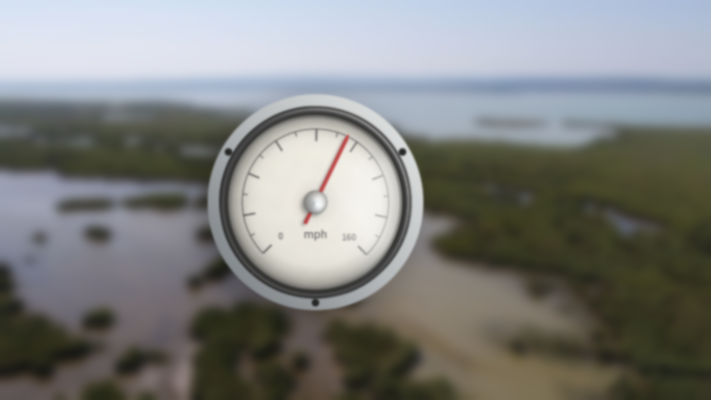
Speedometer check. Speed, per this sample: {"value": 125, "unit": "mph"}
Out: {"value": 95, "unit": "mph"}
